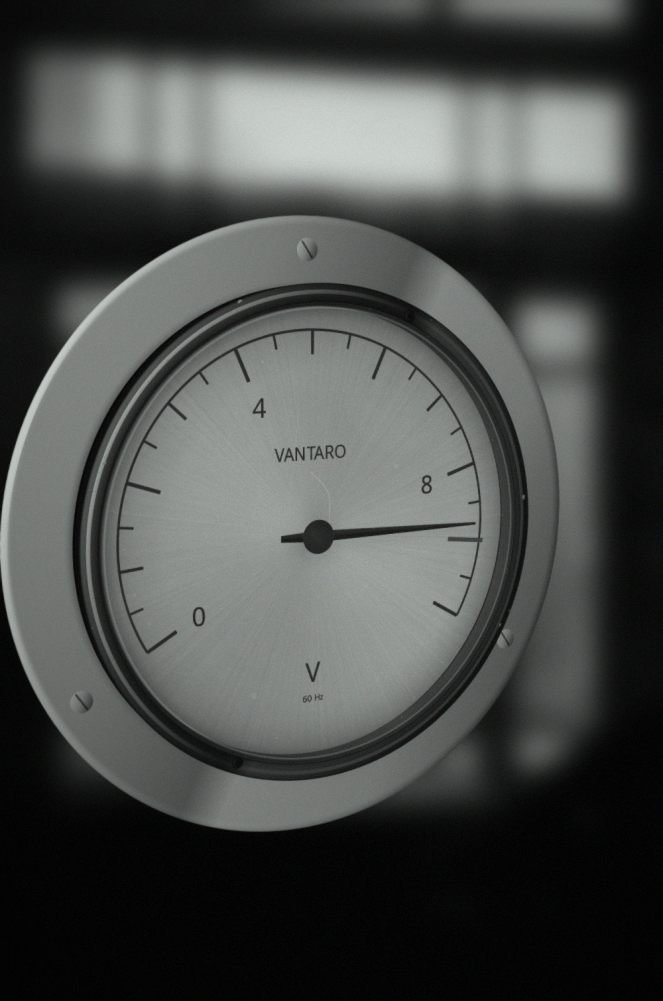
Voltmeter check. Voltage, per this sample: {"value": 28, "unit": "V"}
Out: {"value": 8.75, "unit": "V"}
